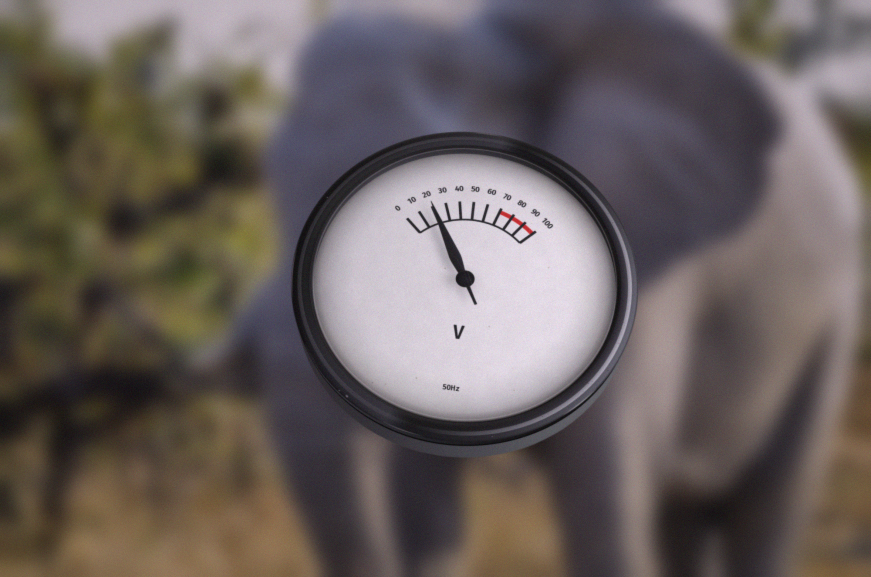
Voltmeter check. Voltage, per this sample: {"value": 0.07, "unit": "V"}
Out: {"value": 20, "unit": "V"}
